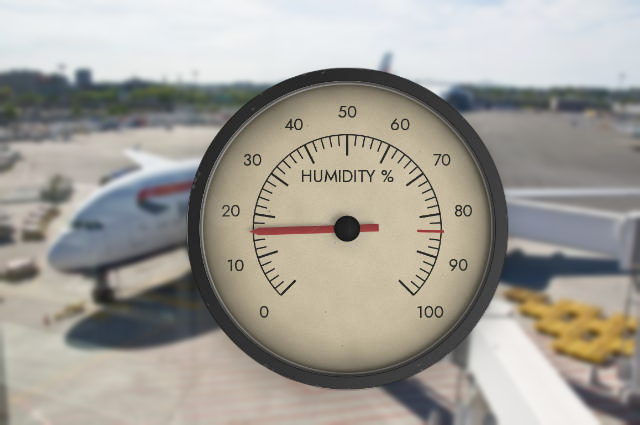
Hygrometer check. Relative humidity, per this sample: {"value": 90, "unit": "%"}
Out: {"value": 16, "unit": "%"}
